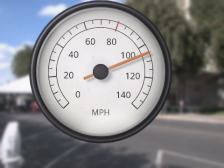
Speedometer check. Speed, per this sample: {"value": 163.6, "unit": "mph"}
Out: {"value": 105, "unit": "mph"}
